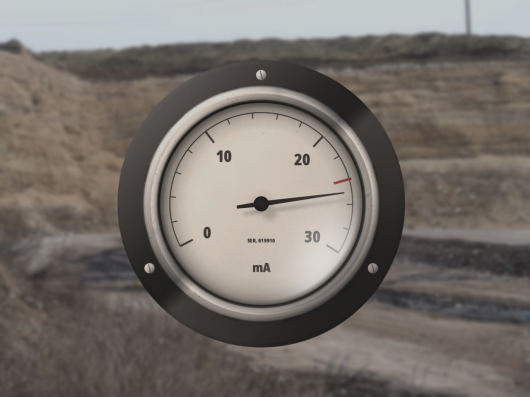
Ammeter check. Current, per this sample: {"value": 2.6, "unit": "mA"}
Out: {"value": 25, "unit": "mA"}
